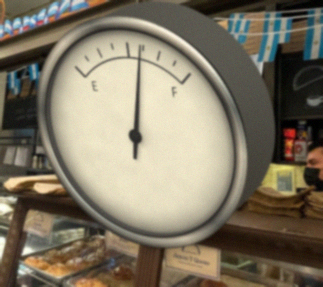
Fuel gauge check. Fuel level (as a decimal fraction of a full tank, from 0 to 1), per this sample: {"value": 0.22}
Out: {"value": 0.625}
